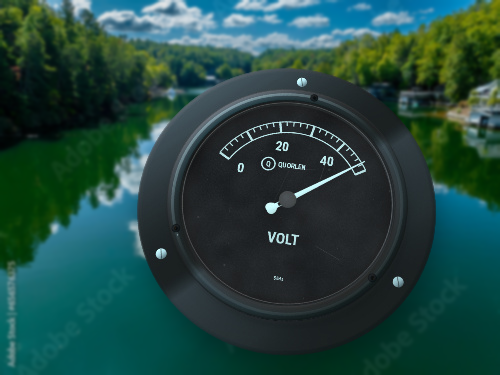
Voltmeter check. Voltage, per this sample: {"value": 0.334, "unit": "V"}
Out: {"value": 48, "unit": "V"}
